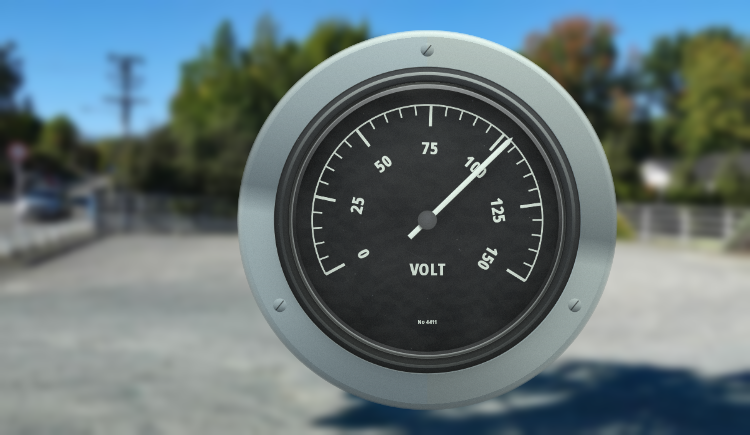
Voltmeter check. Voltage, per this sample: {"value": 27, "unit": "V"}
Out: {"value": 102.5, "unit": "V"}
